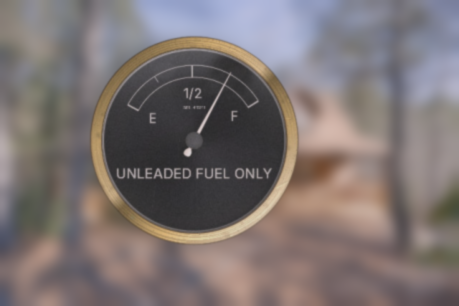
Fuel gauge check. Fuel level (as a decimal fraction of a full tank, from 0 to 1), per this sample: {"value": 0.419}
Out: {"value": 0.75}
